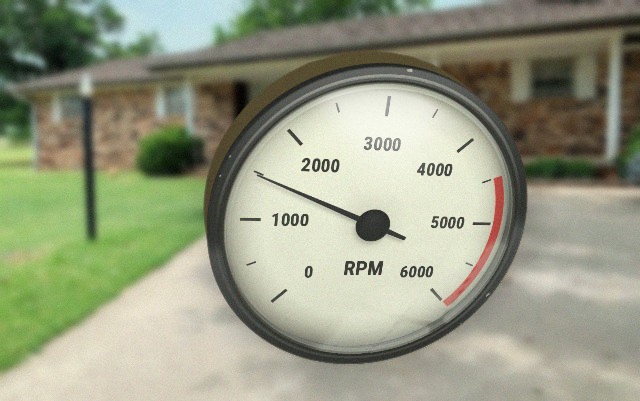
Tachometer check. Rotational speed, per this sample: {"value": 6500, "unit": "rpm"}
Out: {"value": 1500, "unit": "rpm"}
